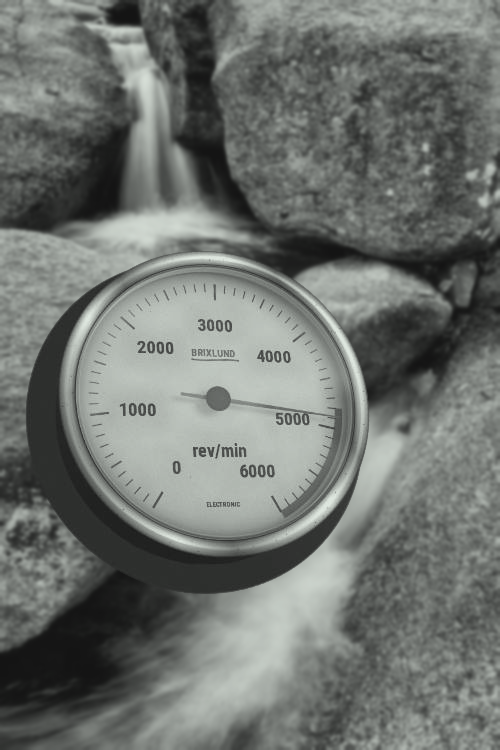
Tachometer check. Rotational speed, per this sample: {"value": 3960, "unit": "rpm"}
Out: {"value": 4900, "unit": "rpm"}
